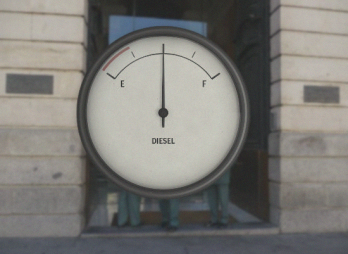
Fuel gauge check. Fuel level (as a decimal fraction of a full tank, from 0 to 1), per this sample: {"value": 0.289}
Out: {"value": 0.5}
